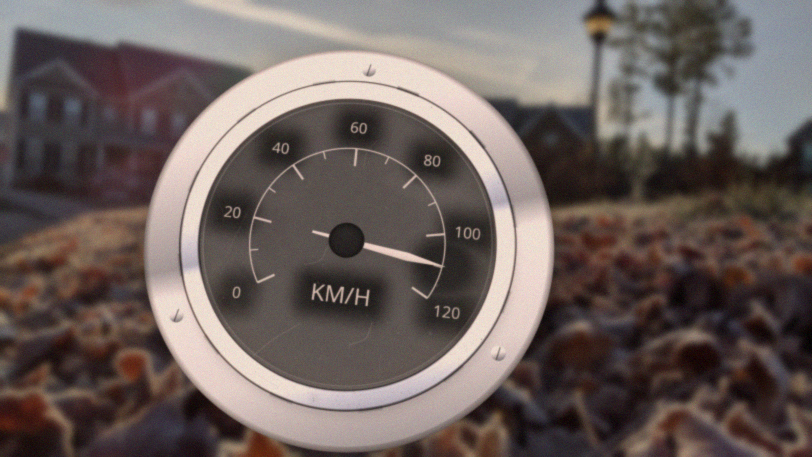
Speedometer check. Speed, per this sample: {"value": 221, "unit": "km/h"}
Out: {"value": 110, "unit": "km/h"}
